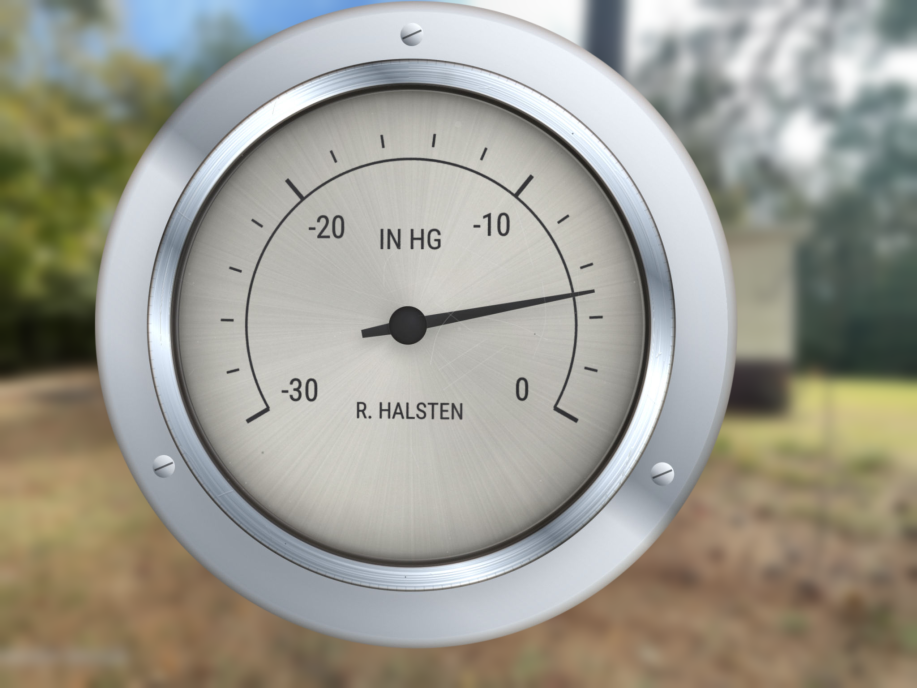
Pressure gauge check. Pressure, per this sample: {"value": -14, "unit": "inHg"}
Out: {"value": -5, "unit": "inHg"}
